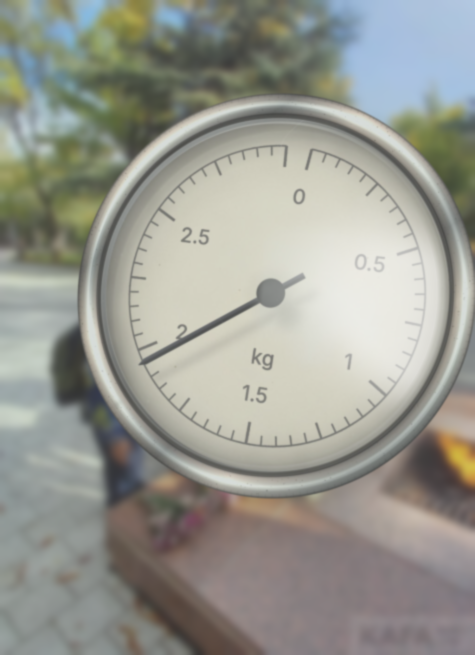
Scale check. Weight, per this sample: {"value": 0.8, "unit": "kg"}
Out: {"value": 1.95, "unit": "kg"}
